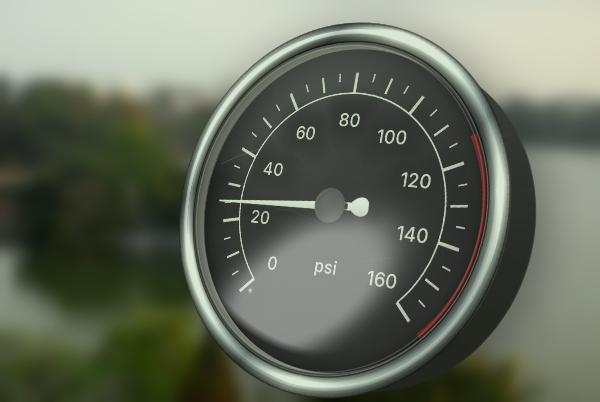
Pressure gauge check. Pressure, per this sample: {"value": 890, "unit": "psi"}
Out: {"value": 25, "unit": "psi"}
